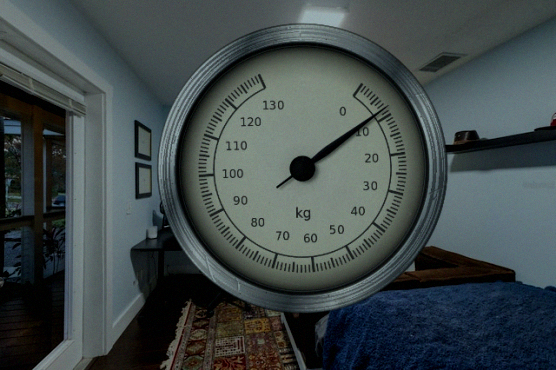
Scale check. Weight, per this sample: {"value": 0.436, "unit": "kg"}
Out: {"value": 8, "unit": "kg"}
